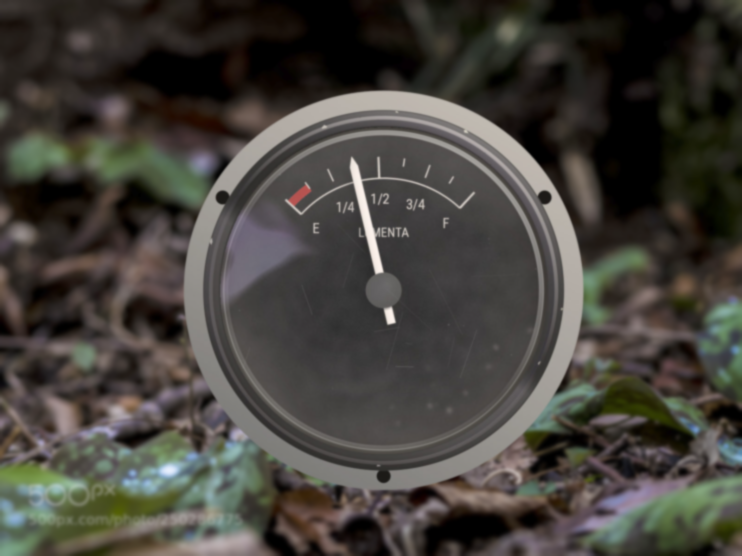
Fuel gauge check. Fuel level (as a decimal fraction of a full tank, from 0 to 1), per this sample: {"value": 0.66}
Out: {"value": 0.375}
